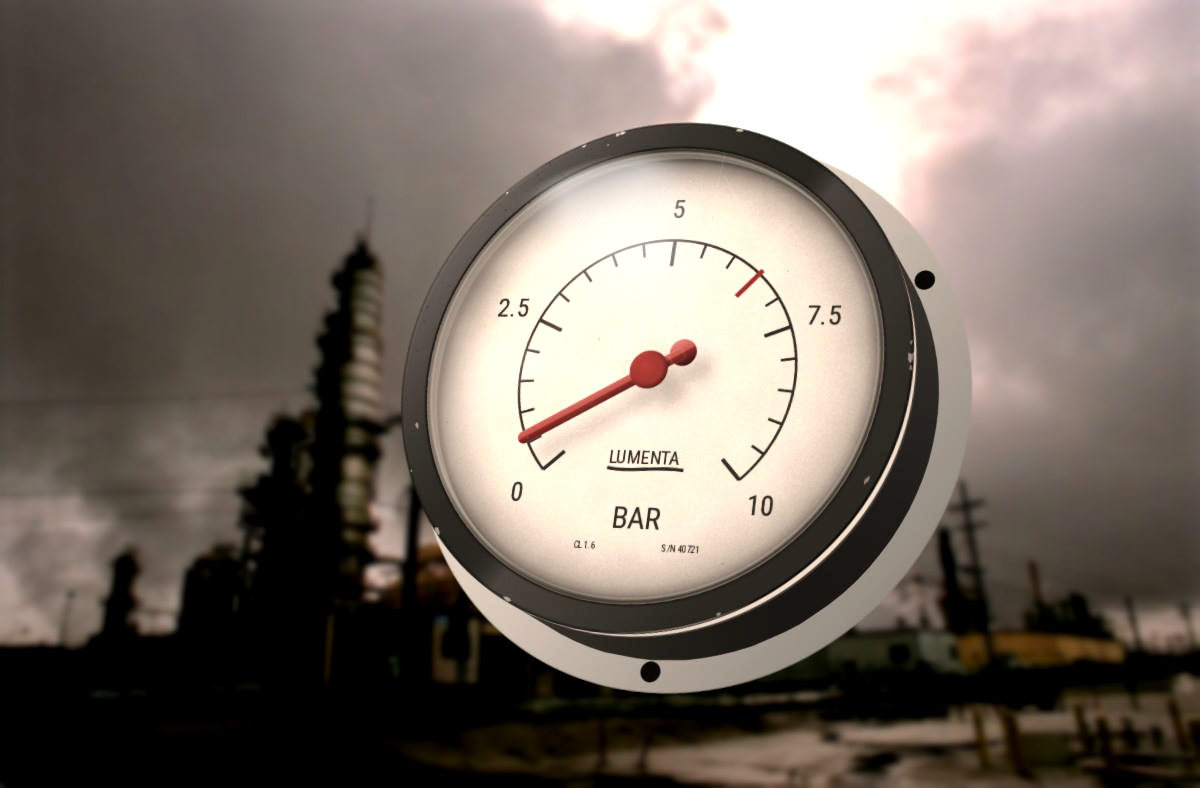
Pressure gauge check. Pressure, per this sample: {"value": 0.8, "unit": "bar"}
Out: {"value": 0.5, "unit": "bar"}
